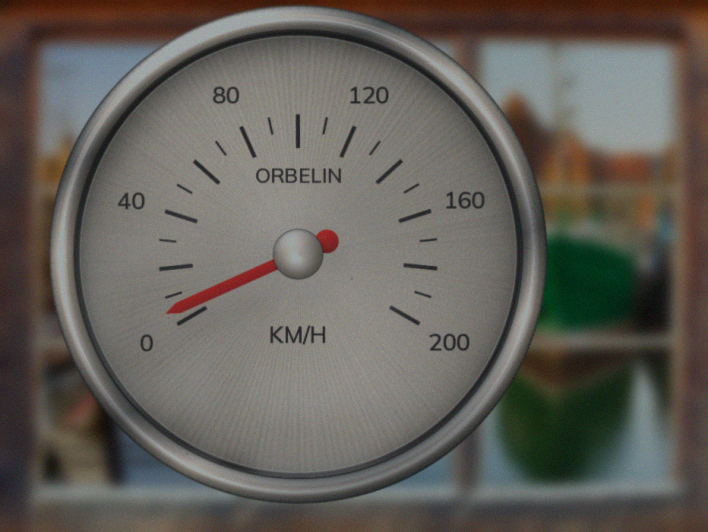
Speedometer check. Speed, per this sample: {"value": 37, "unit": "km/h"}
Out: {"value": 5, "unit": "km/h"}
